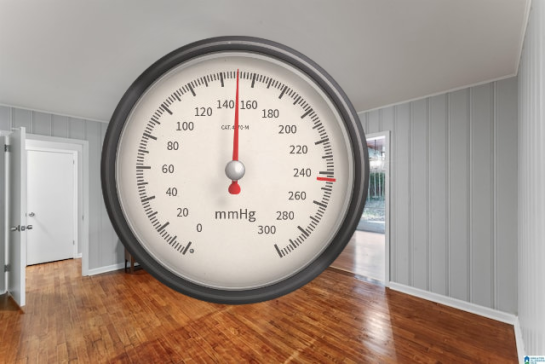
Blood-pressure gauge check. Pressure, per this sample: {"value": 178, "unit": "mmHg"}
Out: {"value": 150, "unit": "mmHg"}
